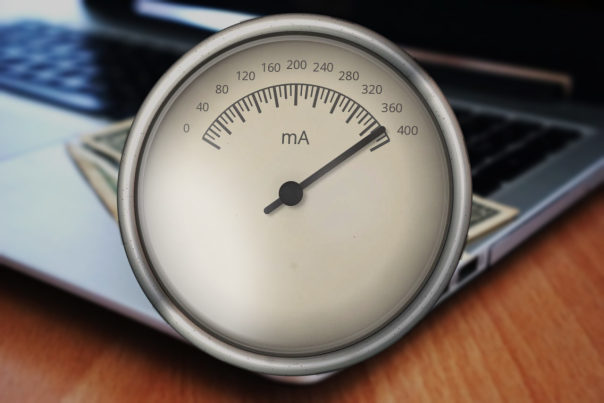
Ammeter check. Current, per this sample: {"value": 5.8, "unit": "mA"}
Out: {"value": 380, "unit": "mA"}
